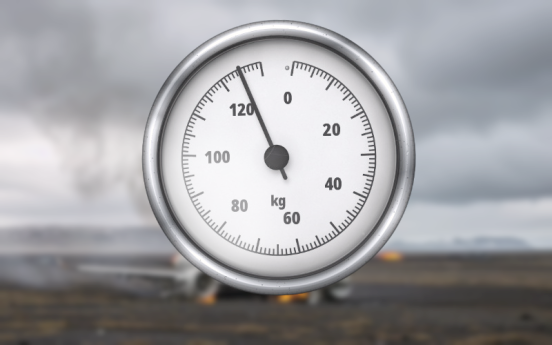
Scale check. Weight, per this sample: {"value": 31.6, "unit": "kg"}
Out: {"value": 125, "unit": "kg"}
